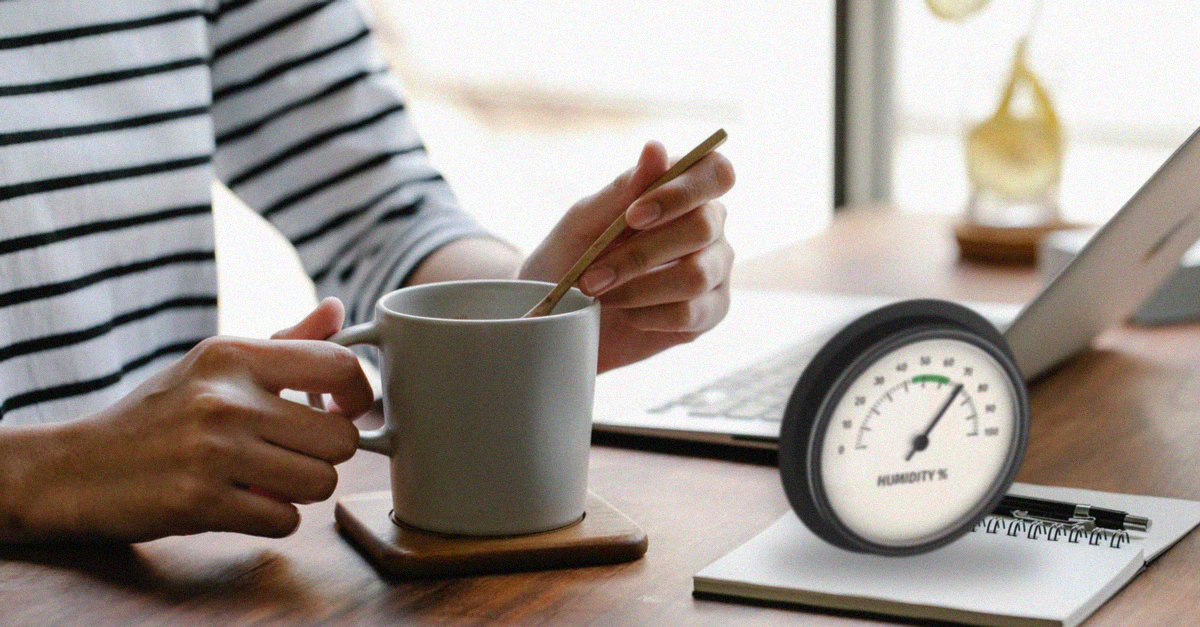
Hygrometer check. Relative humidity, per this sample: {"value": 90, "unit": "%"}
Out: {"value": 70, "unit": "%"}
